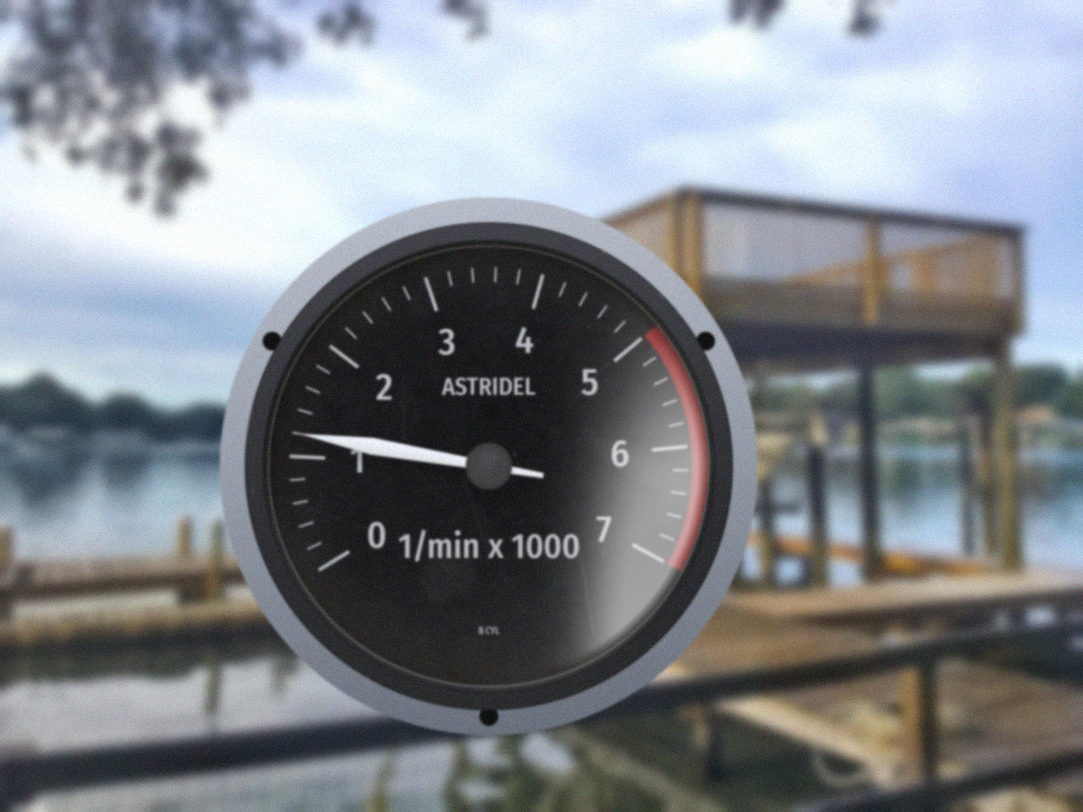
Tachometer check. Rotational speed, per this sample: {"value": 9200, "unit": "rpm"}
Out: {"value": 1200, "unit": "rpm"}
